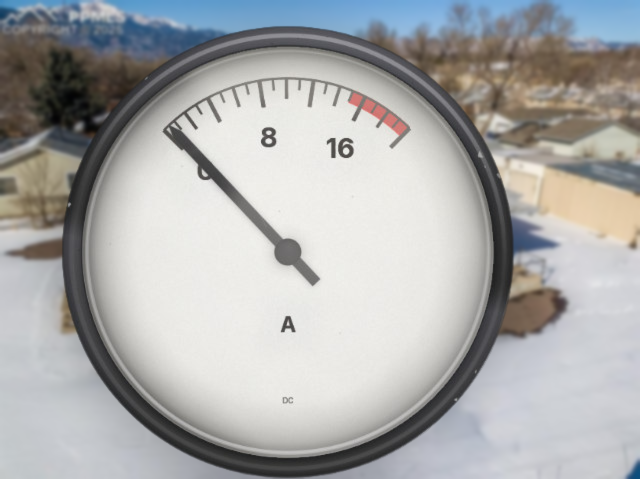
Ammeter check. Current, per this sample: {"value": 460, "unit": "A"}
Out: {"value": 0.5, "unit": "A"}
